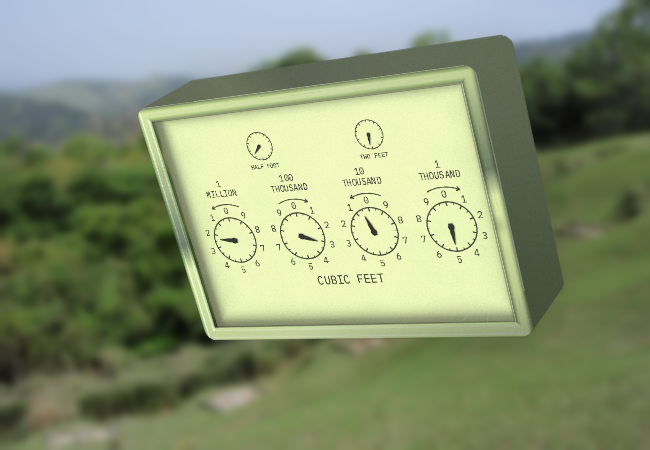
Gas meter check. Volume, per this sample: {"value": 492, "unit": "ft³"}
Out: {"value": 230500, "unit": "ft³"}
